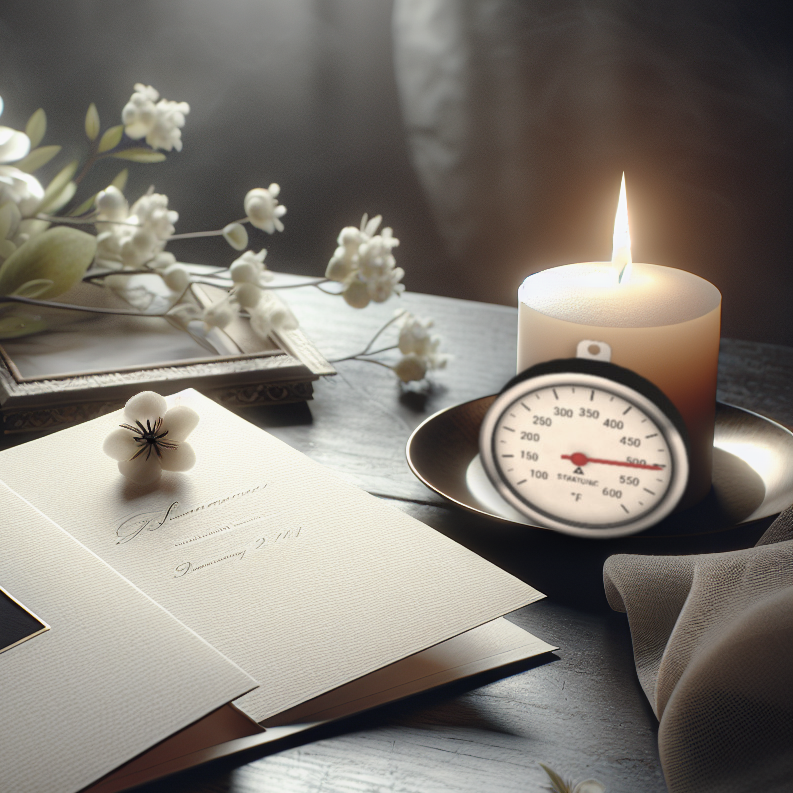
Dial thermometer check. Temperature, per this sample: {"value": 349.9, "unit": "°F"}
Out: {"value": 500, "unit": "°F"}
